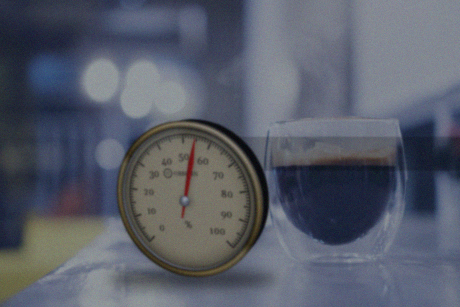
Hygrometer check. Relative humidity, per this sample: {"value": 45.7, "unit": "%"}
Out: {"value": 55, "unit": "%"}
